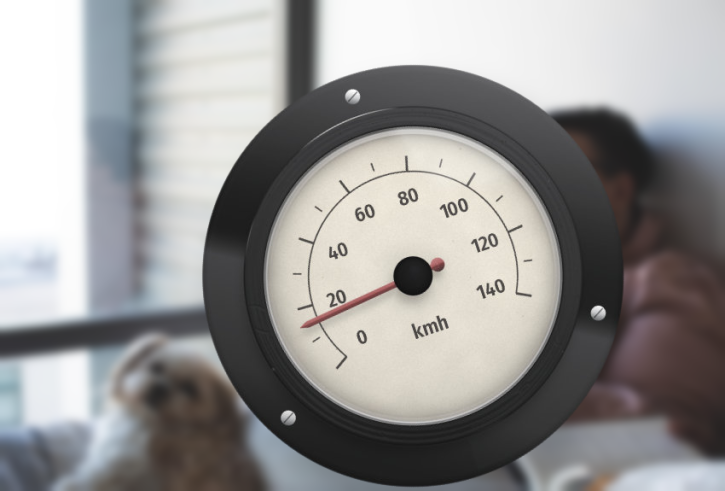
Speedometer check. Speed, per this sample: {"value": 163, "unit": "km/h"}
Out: {"value": 15, "unit": "km/h"}
